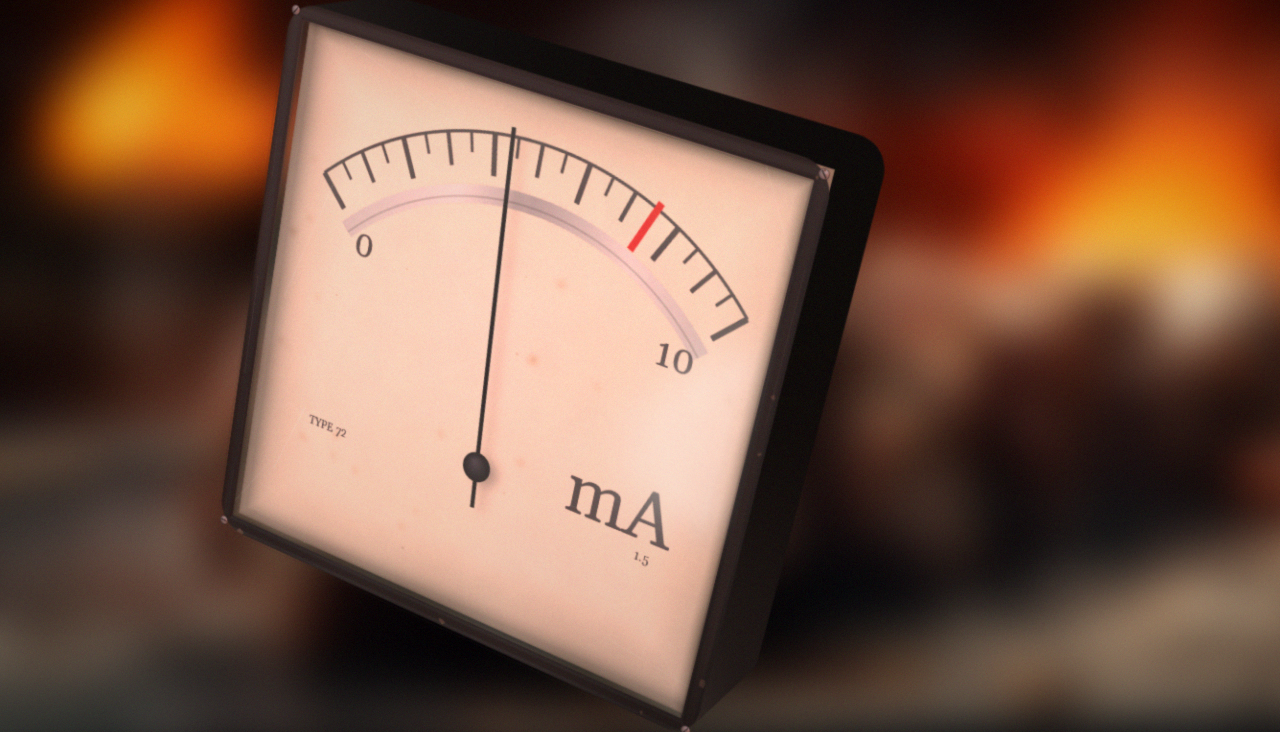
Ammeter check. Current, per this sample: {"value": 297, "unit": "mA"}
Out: {"value": 4.5, "unit": "mA"}
